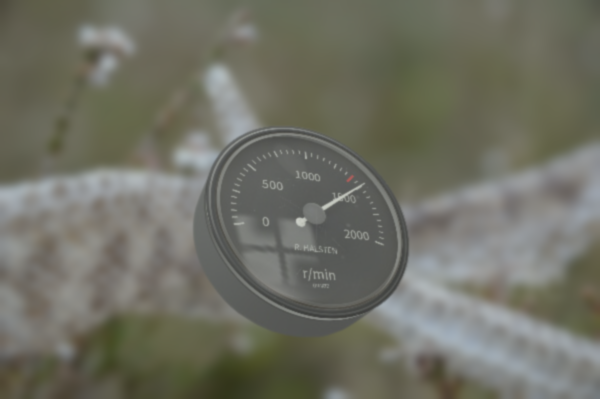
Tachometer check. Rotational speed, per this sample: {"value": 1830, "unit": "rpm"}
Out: {"value": 1500, "unit": "rpm"}
